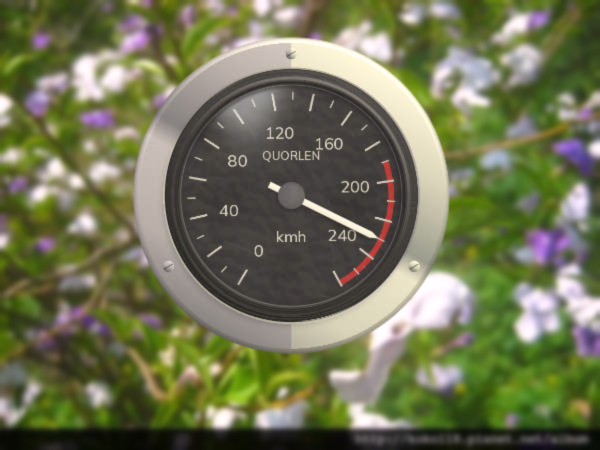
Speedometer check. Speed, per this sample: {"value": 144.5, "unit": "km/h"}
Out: {"value": 230, "unit": "km/h"}
